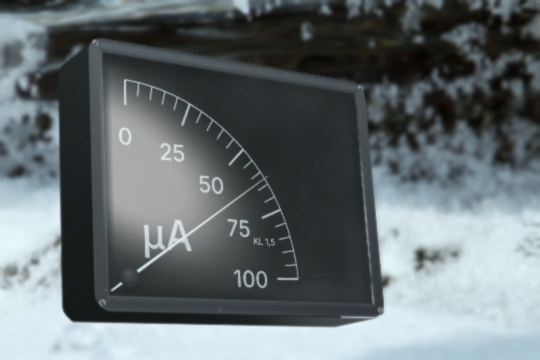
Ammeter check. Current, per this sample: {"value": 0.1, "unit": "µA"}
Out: {"value": 62.5, "unit": "µA"}
